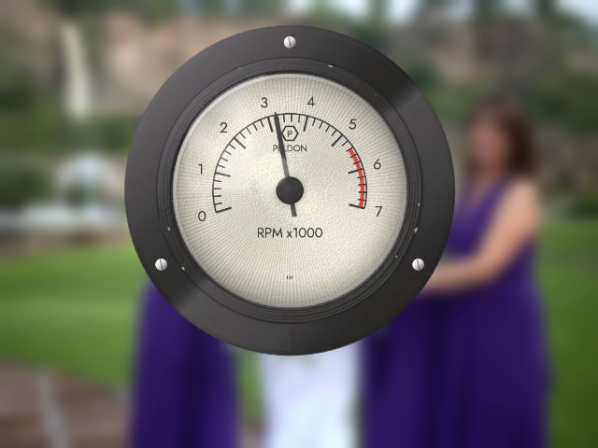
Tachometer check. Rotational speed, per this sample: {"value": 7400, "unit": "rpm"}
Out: {"value": 3200, "unit": "rpm"}
